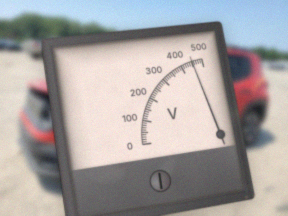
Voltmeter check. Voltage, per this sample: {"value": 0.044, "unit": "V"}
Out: {"value": 450, "unit": "V"}
